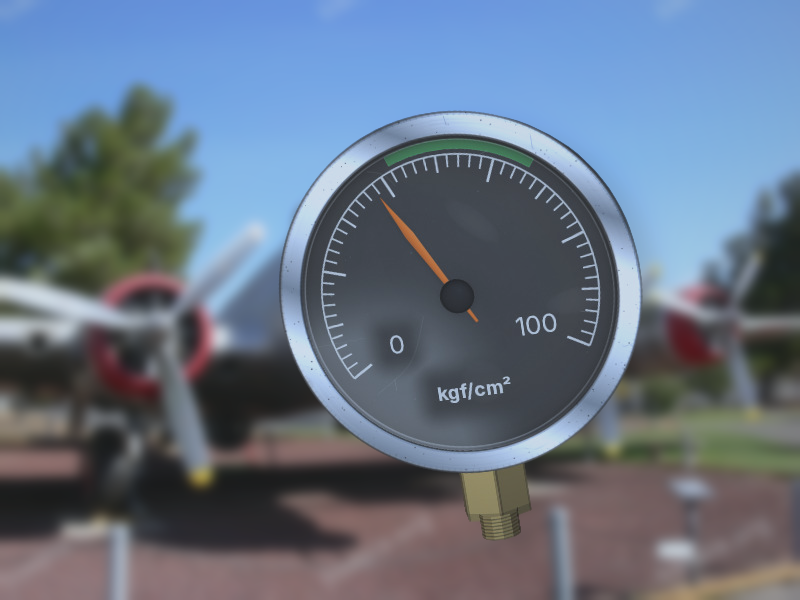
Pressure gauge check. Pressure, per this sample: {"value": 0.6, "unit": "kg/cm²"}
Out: {"value": 38, "unit": "kg/cm²"}
